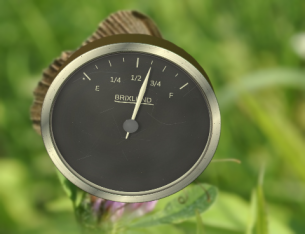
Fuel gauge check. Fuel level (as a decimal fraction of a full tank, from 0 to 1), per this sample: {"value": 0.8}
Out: {"value": 0.625}
